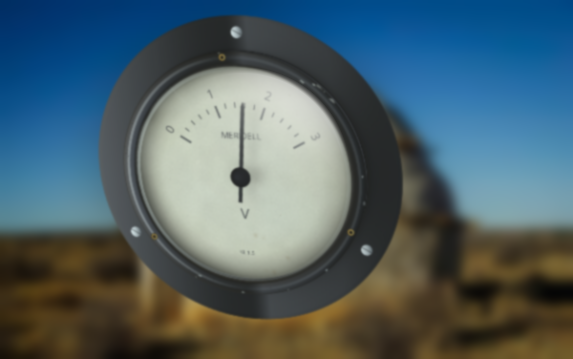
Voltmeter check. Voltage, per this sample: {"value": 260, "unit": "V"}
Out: {"value": 1.6, "unit": "V"}
